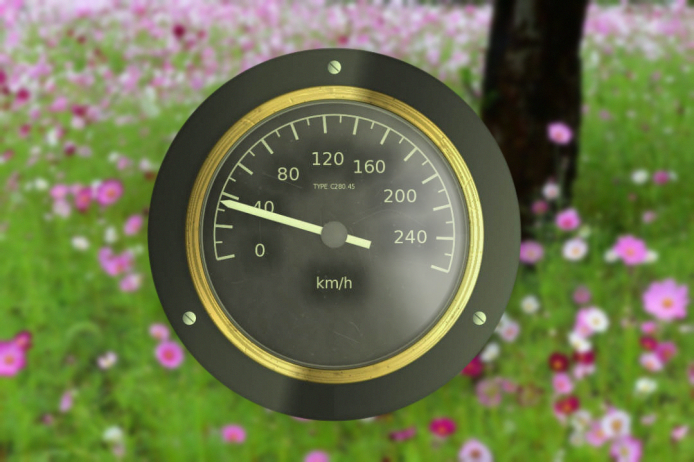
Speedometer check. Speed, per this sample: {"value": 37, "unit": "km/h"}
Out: {"value": 35, "unit": "km/h"}
